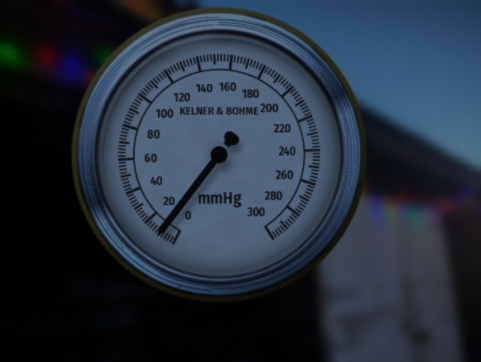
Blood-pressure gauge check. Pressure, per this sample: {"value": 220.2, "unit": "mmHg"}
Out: {"value": 10, "unit": "mmHg"}
